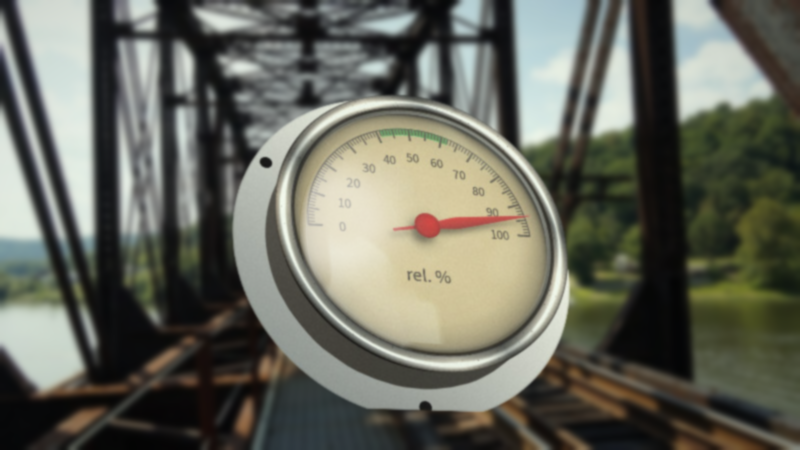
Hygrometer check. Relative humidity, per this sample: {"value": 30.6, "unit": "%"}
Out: {"value": 95, "unit": "%"}
